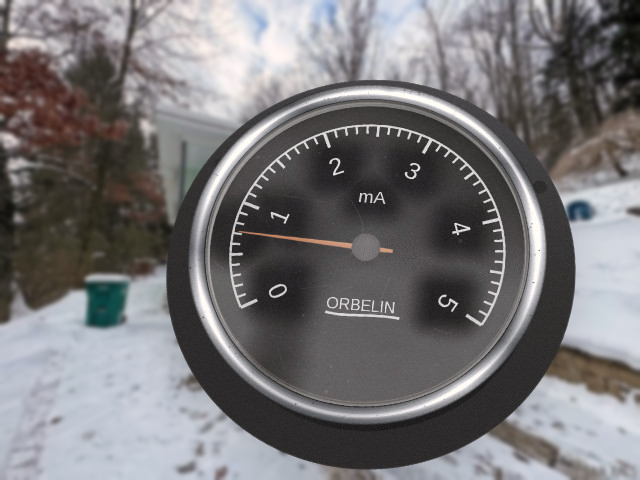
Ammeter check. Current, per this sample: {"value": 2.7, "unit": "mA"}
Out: {"value": 0.7, "unit": "mA"}
